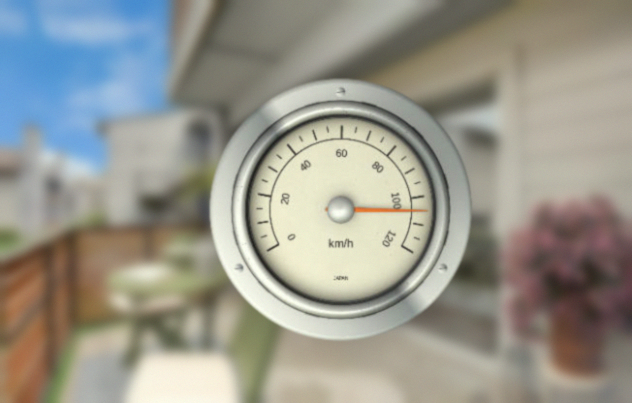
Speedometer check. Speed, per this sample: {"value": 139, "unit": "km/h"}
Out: {"value": 105, "unit": "km/h"}
